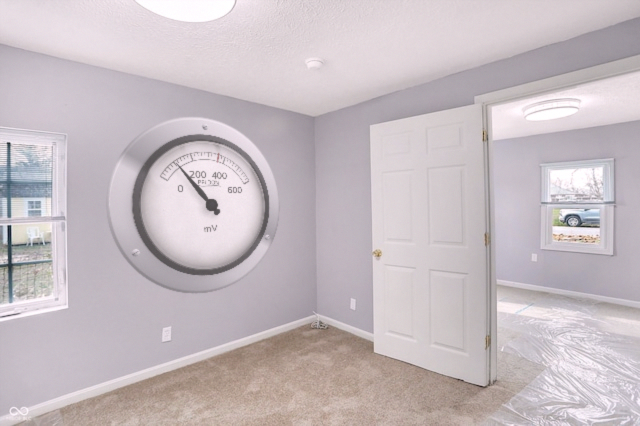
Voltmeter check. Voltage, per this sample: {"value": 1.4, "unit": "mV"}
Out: {"value": 100, "unit": "mV"}
